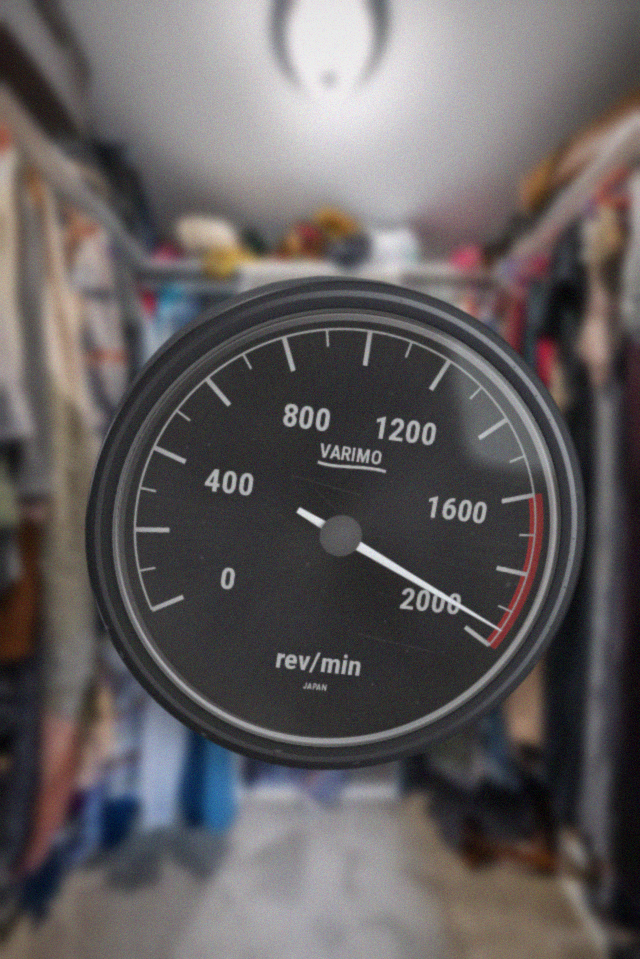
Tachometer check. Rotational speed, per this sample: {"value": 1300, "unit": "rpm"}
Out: {"value": 1950, "unit": "rpm"}
